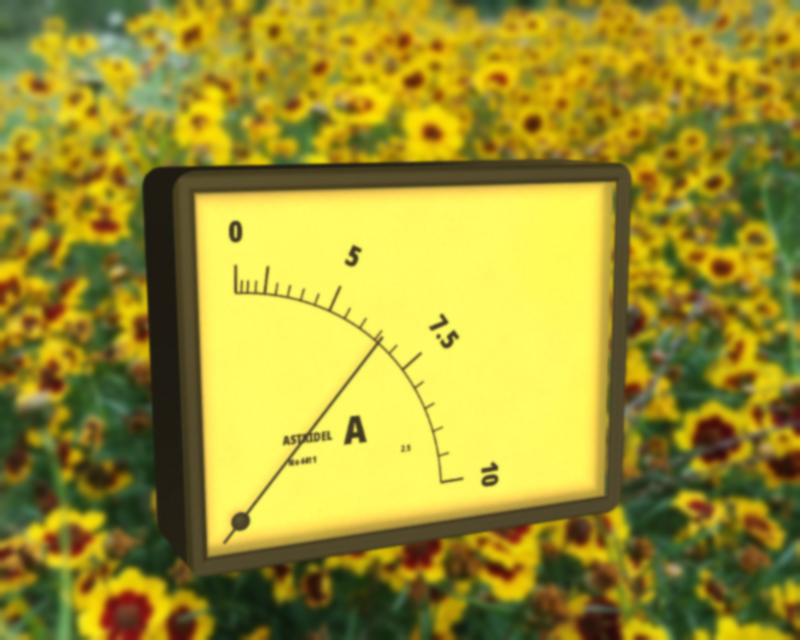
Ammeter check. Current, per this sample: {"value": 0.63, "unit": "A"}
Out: {"value": 6.5, "unit": "A"}
